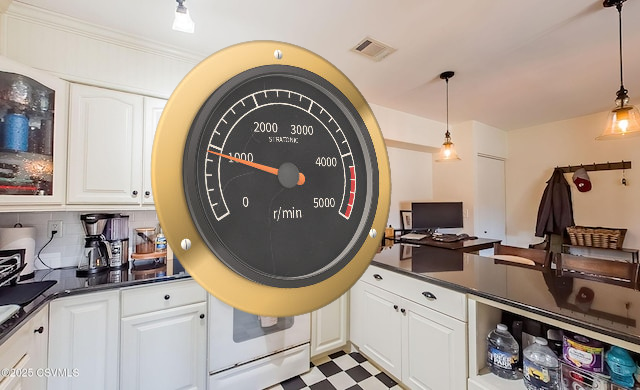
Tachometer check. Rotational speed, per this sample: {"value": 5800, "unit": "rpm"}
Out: {"value": 900, "unit": "rpm"}
